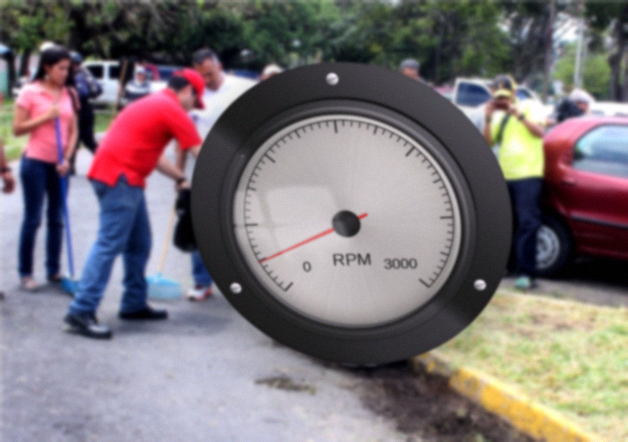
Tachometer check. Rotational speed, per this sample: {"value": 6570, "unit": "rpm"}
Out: {"value": 250, "unit": "rpm"}
